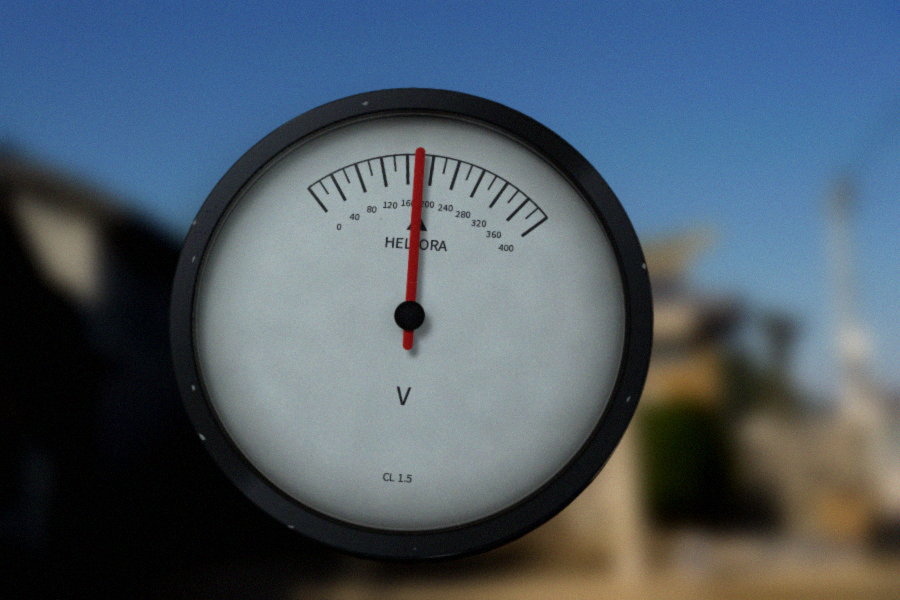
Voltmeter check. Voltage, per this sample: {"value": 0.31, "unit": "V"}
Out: {"value": 180, "unit": "V"}
